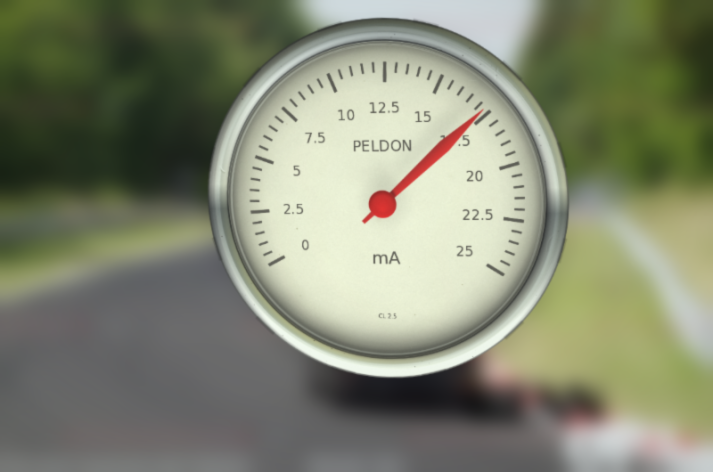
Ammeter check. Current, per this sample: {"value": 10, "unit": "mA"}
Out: {"value": 17.25, "unit": "mA"}
